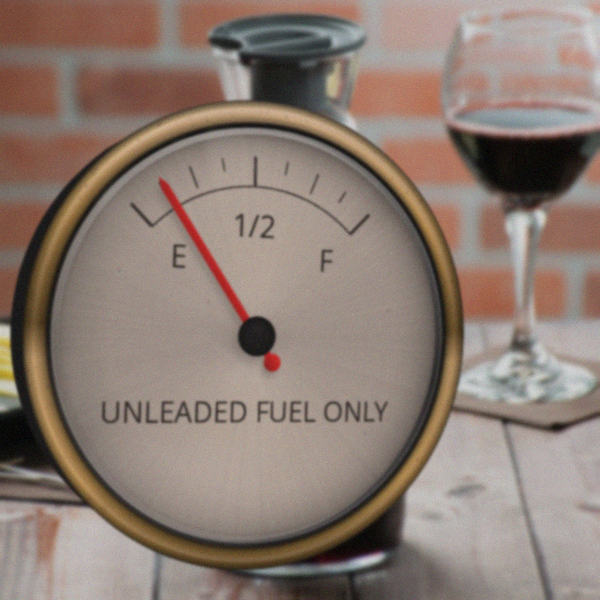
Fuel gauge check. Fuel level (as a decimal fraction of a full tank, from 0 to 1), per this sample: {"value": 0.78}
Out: {"value": 0.125}
